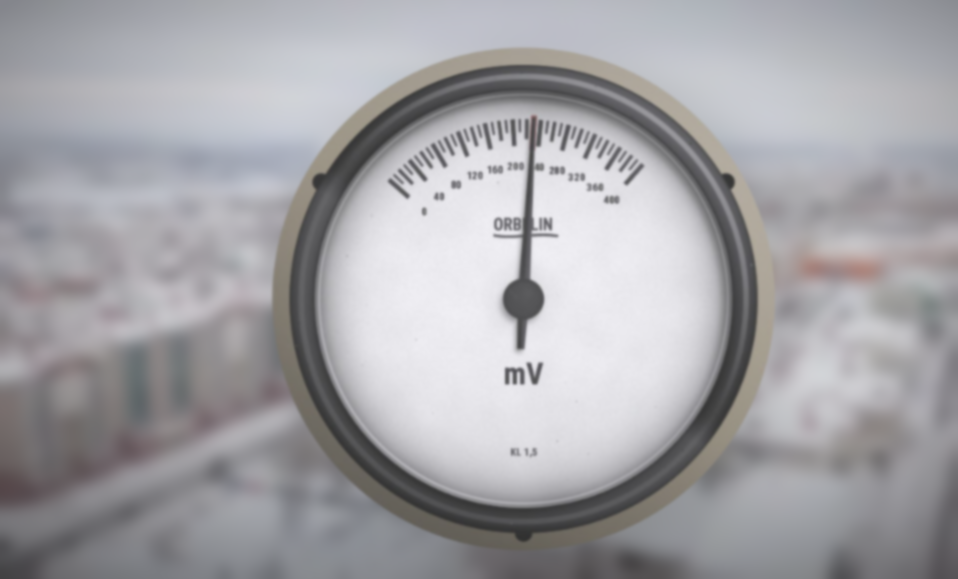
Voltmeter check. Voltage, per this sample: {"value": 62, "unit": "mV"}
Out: {"value": 230, "unit": "mV"}
